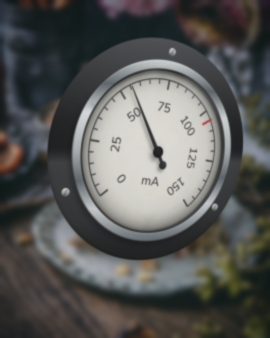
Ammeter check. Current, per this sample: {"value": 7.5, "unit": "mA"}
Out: {"value": 55, "unit": "mA"}
